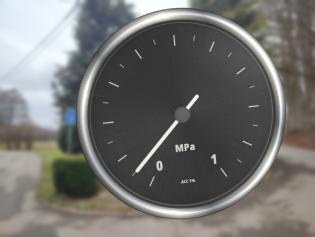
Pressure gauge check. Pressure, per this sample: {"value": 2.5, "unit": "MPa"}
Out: {"value": 0.05, "unit": "MPa"}
